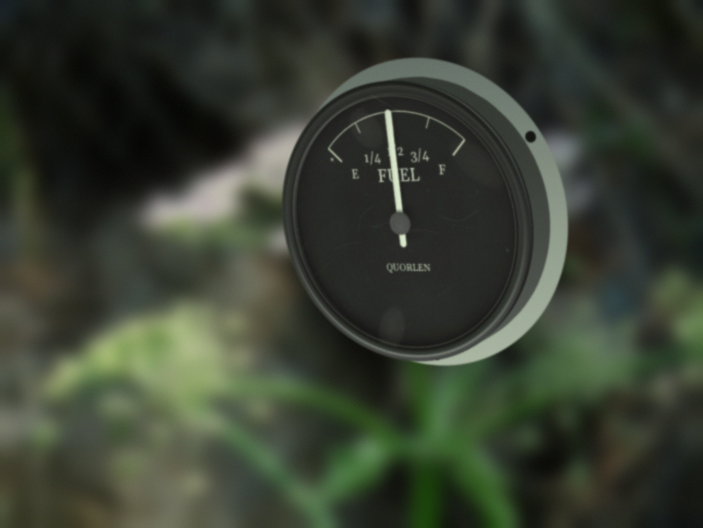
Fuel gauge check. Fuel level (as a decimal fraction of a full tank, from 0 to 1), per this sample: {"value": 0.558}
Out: {"value": 0.5}
